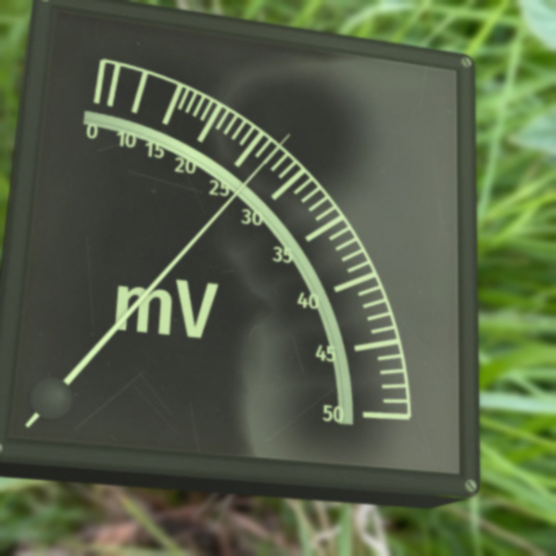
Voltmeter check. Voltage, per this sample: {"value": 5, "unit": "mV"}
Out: {"value": 27, "unit": "mV"}
